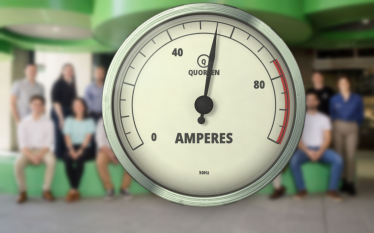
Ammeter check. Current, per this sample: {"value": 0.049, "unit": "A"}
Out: {"value": 55, "unit": "A"}
